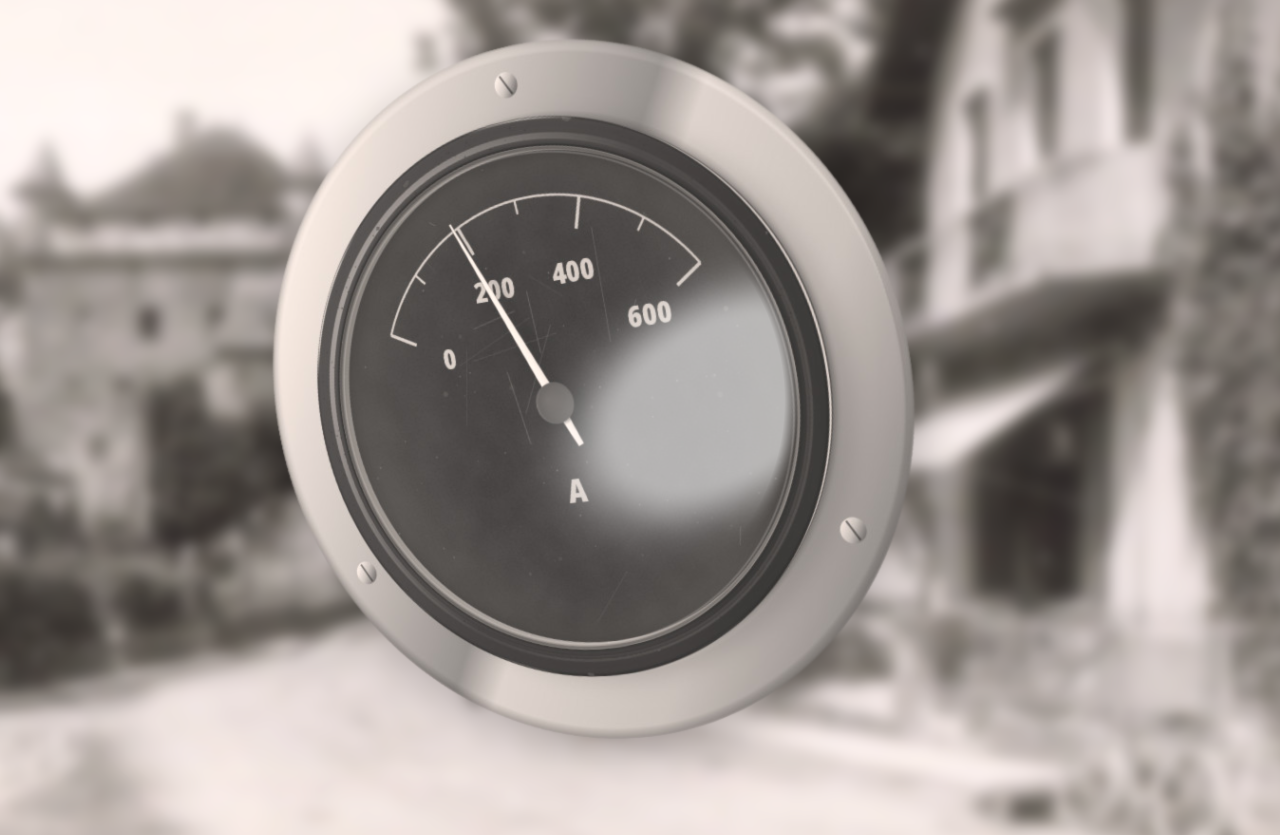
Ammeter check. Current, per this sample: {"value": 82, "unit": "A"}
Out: {"value": 200, "unit": "A"}
